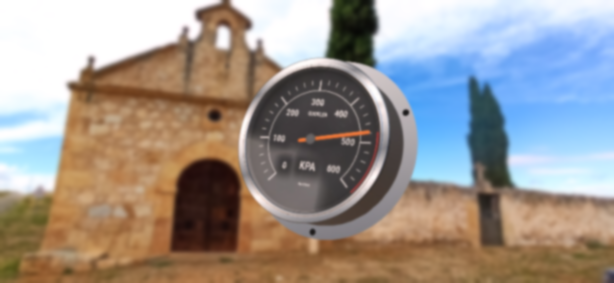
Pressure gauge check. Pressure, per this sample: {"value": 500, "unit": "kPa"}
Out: {"value": 480, "unit": "kPa"}
